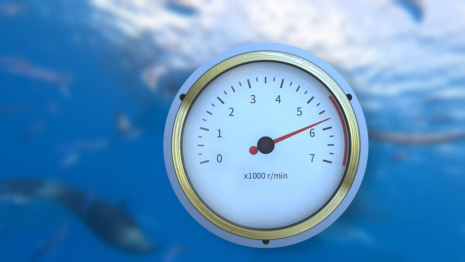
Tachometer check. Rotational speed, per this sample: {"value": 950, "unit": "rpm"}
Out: {"value": 5750, "unit": "rpm"}
